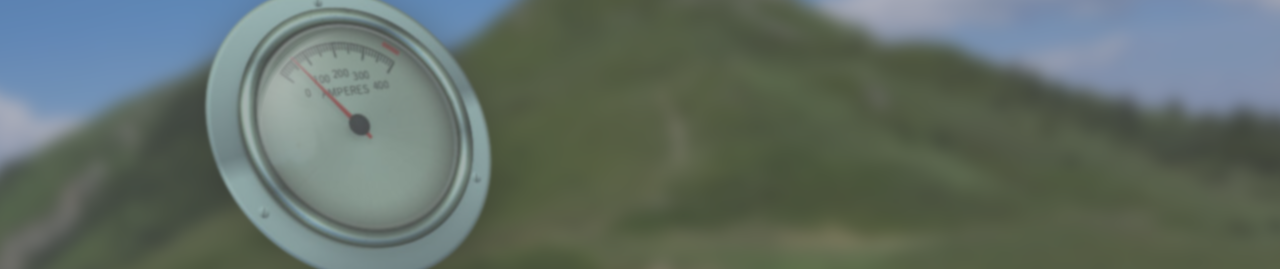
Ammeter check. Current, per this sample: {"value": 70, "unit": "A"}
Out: {"value": 50, "unit": "A"}
